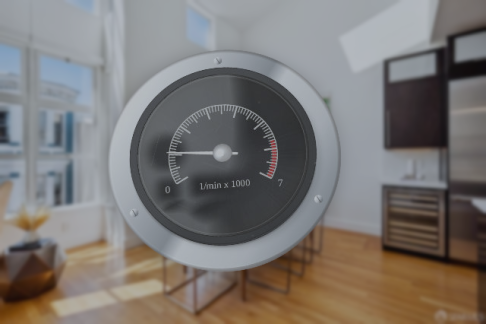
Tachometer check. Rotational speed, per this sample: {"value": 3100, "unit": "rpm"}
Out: {"value": 1000, "unit": "rpm"}
